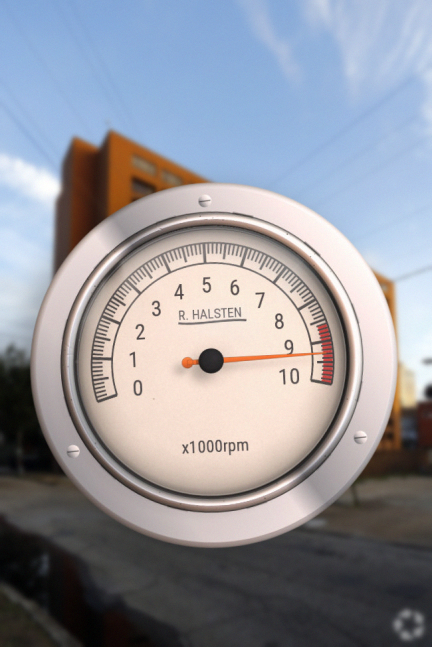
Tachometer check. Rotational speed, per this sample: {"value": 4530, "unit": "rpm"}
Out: {"value": 9300, "unit": "rpm"}
